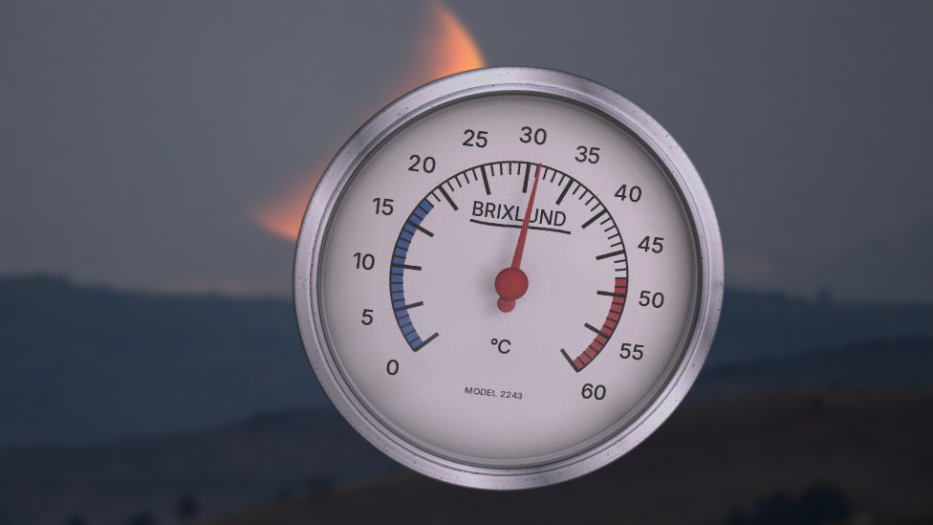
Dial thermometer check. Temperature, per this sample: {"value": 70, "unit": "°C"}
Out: {"value": 31, "unit": "°C"}
